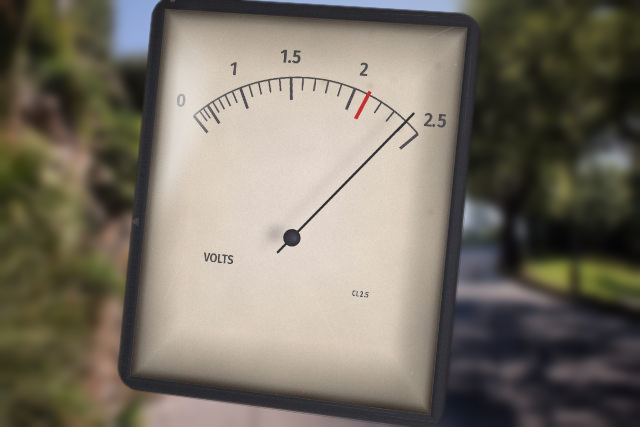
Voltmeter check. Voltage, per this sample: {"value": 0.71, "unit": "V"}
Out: {"value": 2.4, "unit": "V"}
